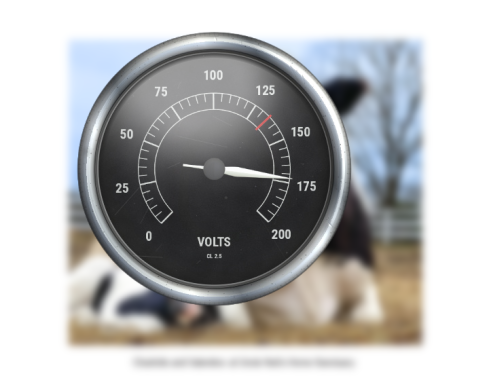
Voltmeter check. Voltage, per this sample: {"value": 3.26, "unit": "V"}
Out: {"value": 172.5, "unit": "V"}
